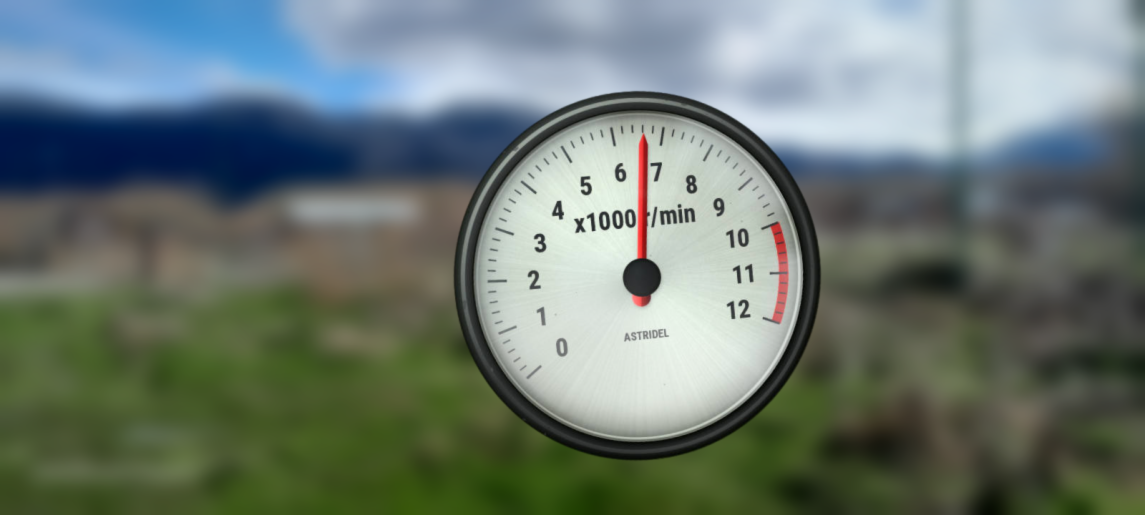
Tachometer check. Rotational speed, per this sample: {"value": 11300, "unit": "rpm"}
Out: {"value": 6600, "unit": "rpm"}
